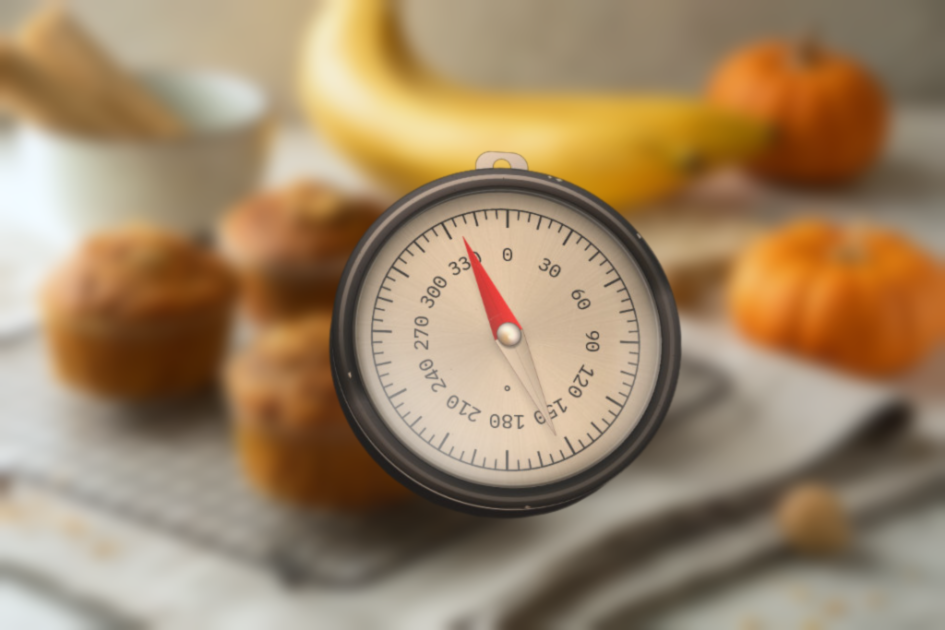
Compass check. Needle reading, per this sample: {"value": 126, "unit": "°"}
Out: {"value": 335, "unit": "°"}
